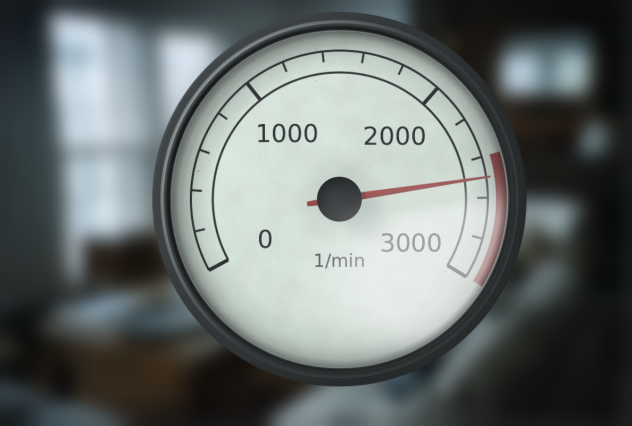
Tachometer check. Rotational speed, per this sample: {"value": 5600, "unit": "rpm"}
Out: {"value": 2500, "unit": "rpm"}
